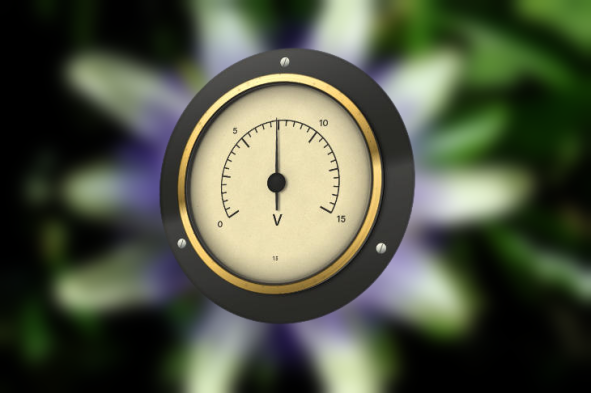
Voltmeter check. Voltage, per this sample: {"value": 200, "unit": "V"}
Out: {"value": 7.5, "unit": "V"}
